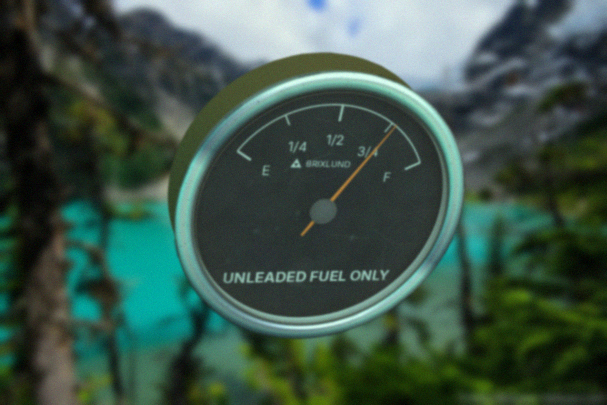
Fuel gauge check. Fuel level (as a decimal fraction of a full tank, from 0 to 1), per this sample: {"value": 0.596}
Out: {"value": 0.75}
